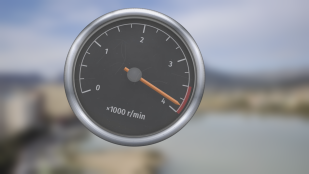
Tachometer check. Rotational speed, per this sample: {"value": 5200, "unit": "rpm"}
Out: {"value": 3875, "unit": "rpm"}
